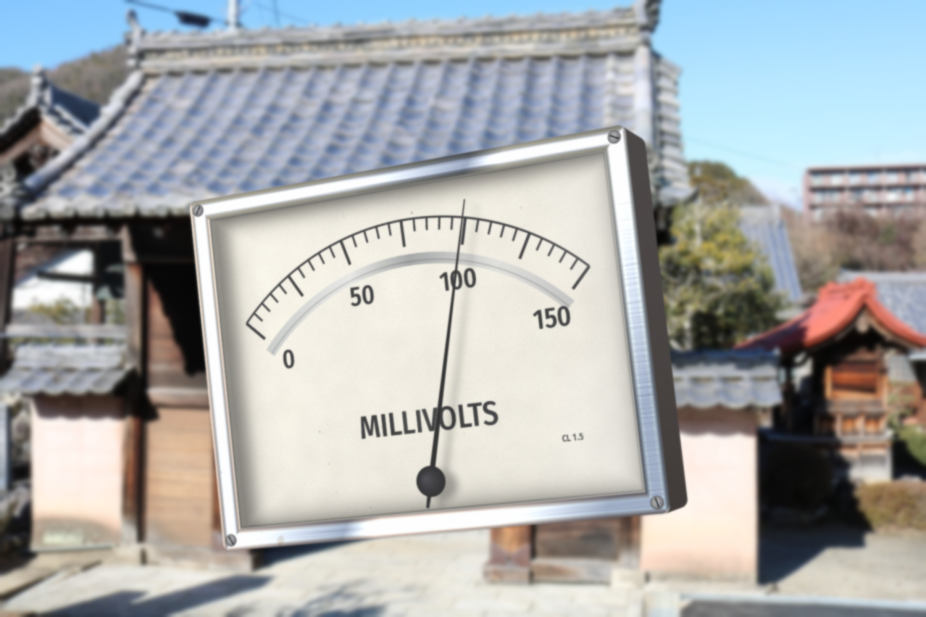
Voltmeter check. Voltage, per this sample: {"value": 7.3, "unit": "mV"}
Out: {"value": 100, "unit": "mV"}
